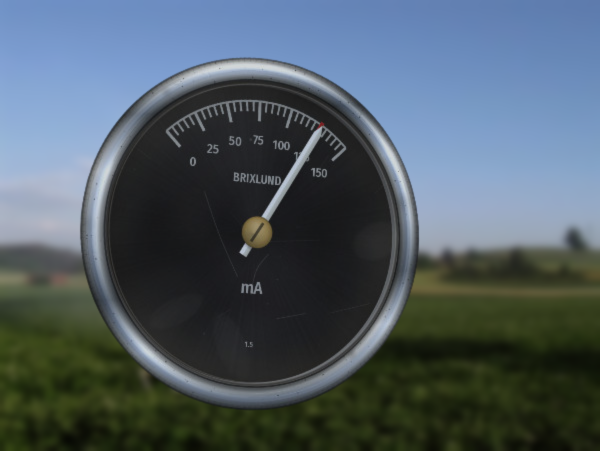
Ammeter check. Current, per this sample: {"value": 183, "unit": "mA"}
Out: {"value": 125, "unit": "mA"}
